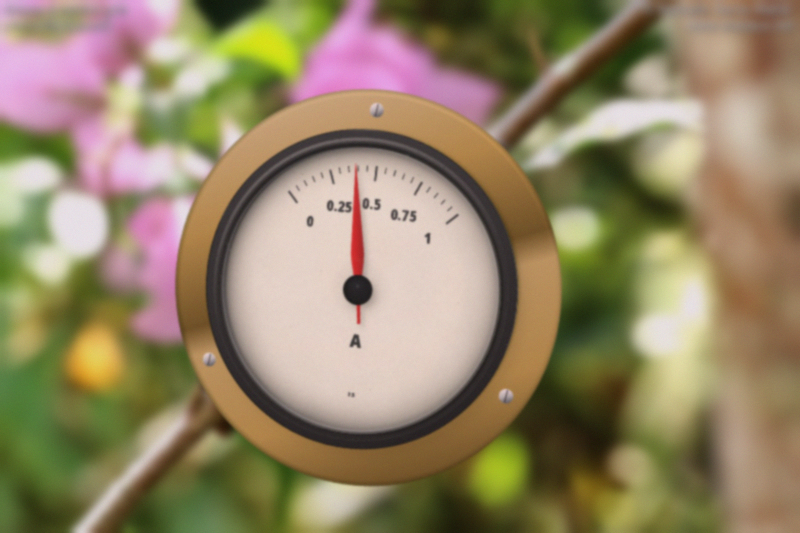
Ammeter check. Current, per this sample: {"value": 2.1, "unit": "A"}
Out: {"value": 0.4, "unit": "A"}
